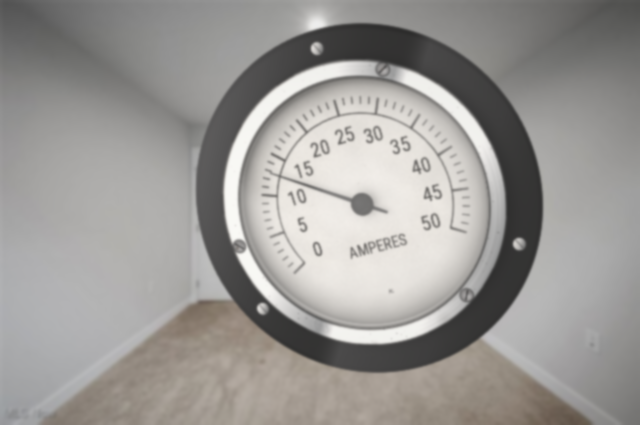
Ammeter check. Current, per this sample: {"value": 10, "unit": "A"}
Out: {"value": 13, "unit": "A"}
